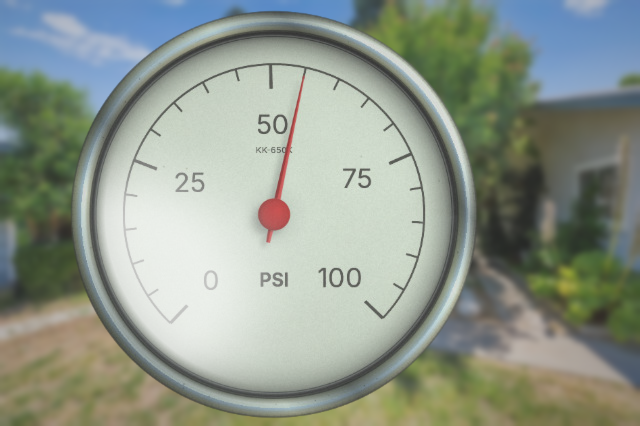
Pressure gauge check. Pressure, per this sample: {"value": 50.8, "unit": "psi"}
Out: {"value": 55, "unit": "psi"}
